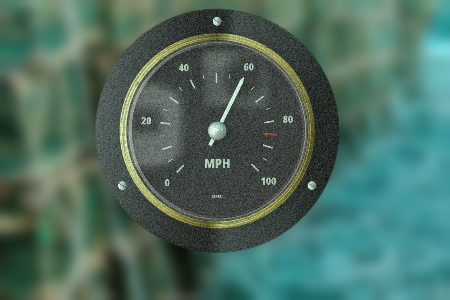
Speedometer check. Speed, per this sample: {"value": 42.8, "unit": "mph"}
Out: {"value": 60, "unit": "mph"}
